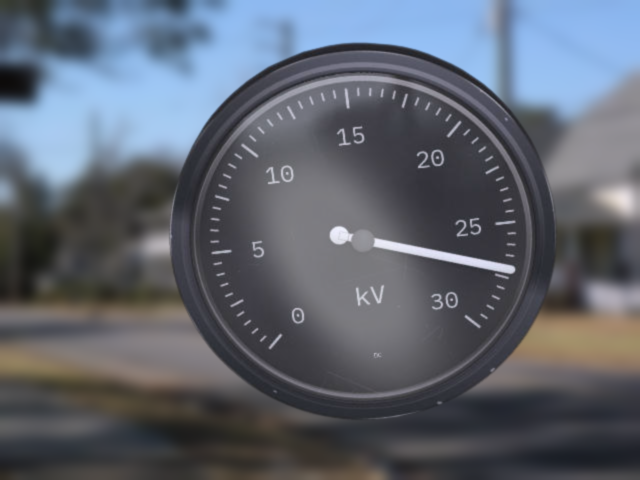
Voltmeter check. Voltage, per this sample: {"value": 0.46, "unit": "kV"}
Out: {"value": 27, "unit": "kV"}
